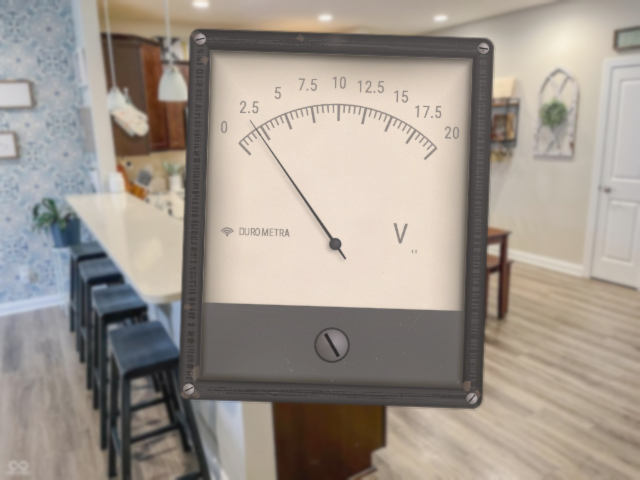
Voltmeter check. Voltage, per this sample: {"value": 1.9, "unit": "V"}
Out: {"value": 2, "unit": "V"}
